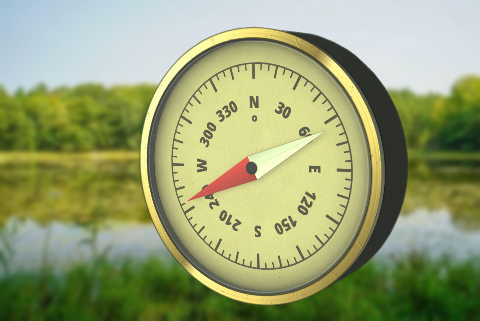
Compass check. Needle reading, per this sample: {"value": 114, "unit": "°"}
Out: {"value": 245, "unit": "°"}
